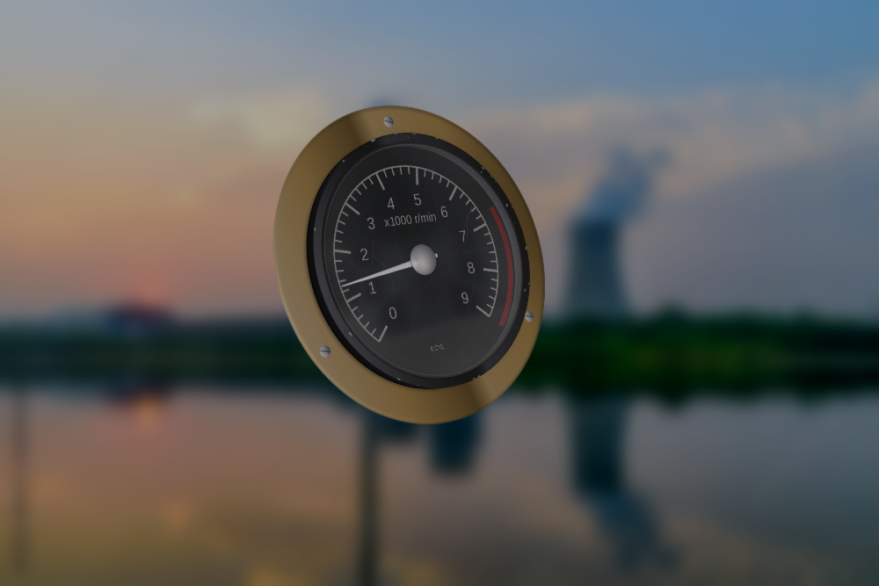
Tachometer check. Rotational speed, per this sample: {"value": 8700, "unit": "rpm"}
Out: {"value": 1300, "unit": "rpm"}
